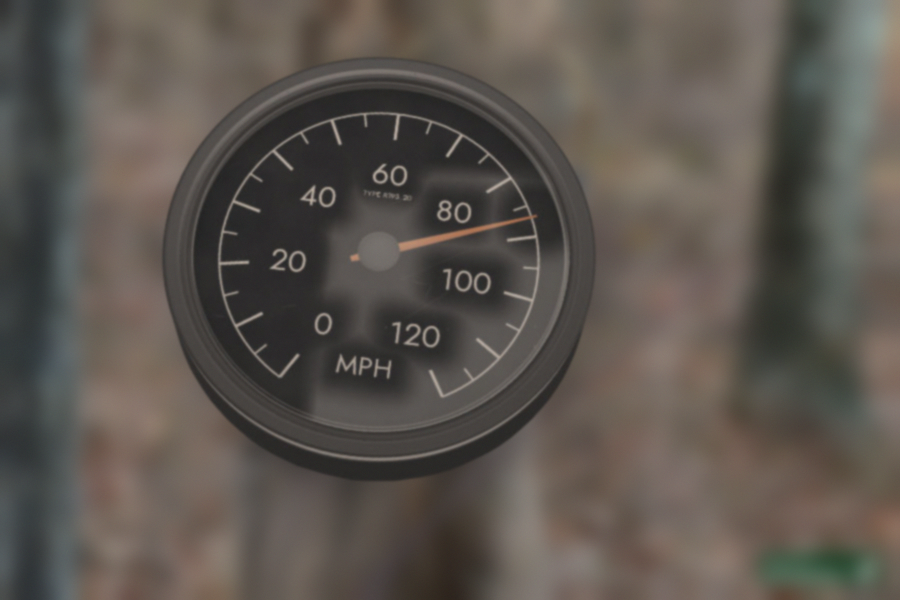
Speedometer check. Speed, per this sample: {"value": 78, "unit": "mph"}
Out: {"value": 87.5, "unit": "mph"}
